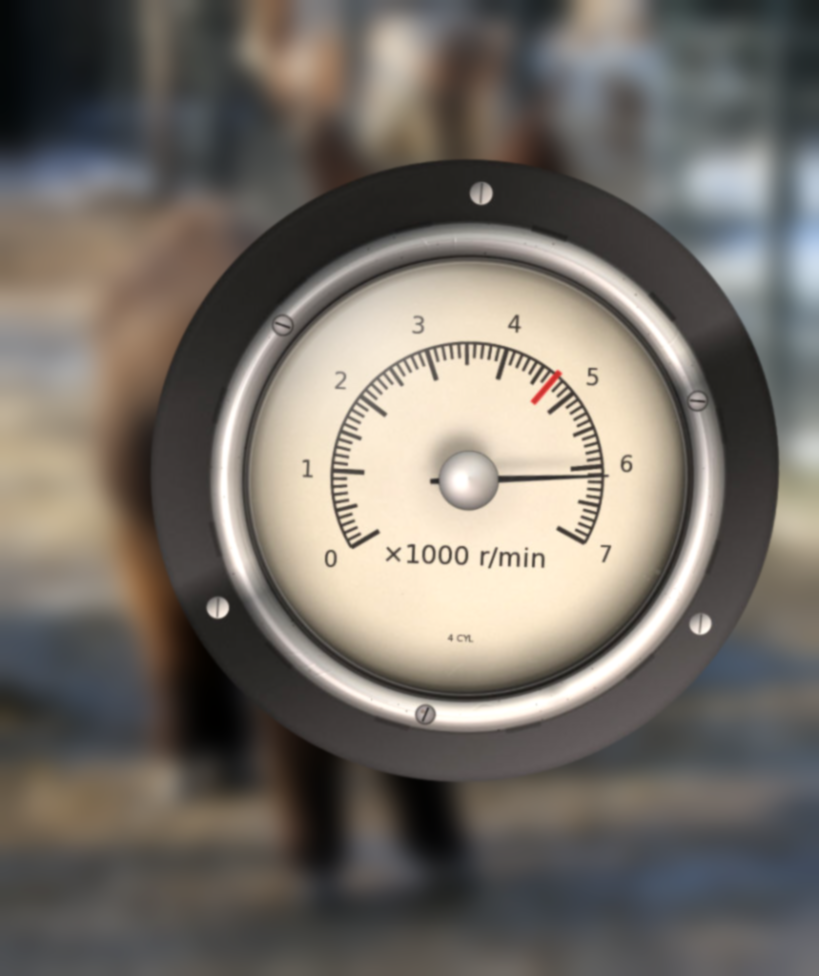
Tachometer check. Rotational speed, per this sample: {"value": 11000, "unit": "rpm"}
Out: {"value": 6100, "unit": "rpm"}
